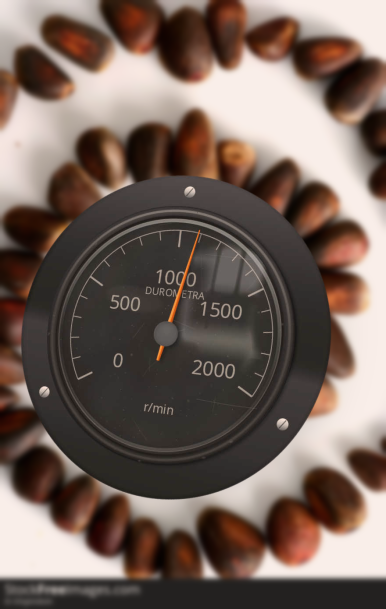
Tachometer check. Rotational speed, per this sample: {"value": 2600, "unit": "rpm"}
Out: {"value": 1100, "unit": "rpm"}
